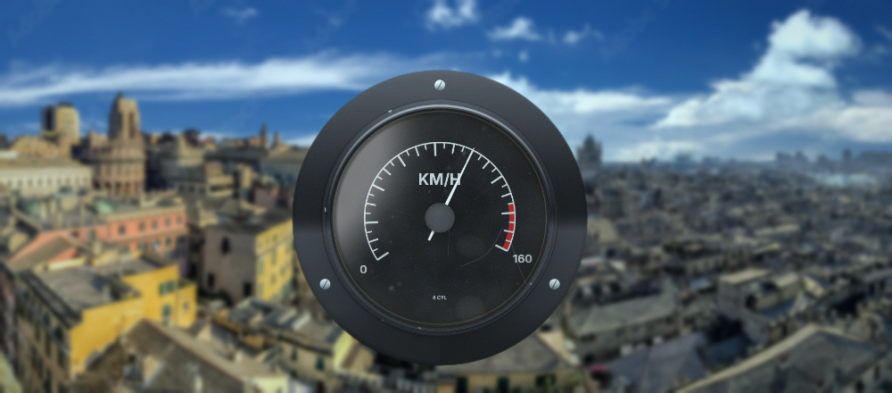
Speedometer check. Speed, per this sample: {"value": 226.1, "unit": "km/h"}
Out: {"value": 100, "unit": "km/h"}
